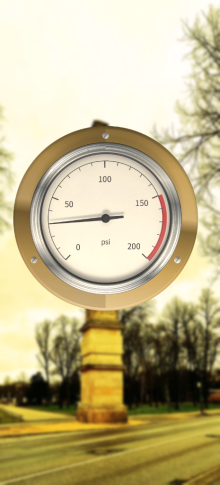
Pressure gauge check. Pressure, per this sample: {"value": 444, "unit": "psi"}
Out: {"value": 30, "unit": "psi"}
